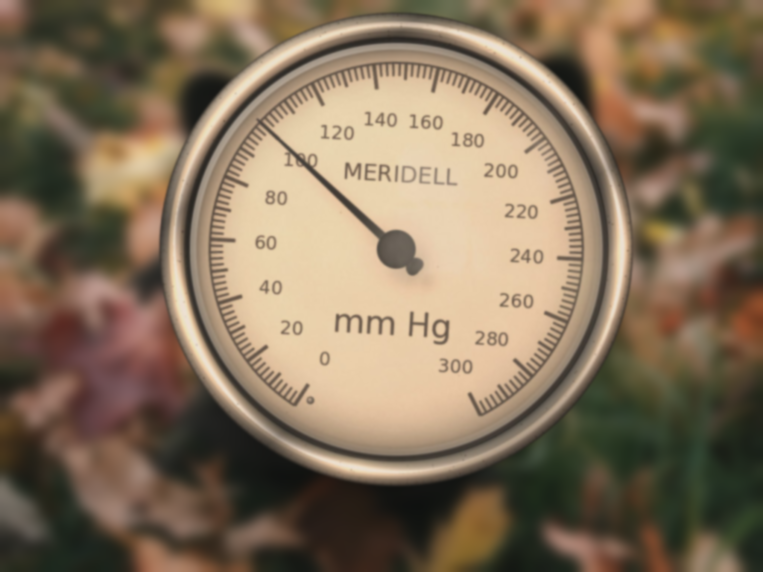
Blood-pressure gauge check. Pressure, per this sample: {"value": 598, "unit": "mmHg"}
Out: {"value": 100, "unit": "mmHg"}
